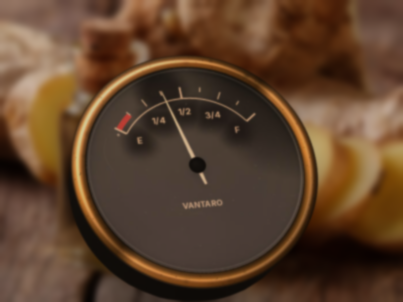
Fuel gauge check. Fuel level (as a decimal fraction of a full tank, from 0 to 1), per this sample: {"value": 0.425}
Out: {"value": 0.375}
